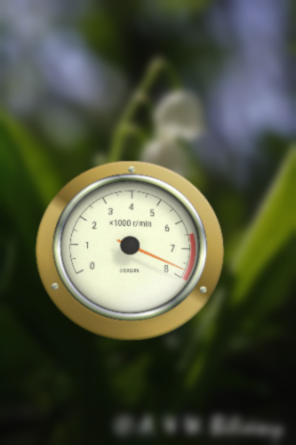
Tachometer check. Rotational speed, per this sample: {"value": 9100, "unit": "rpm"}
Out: {"value": 7750, "unit": "rpm"}
